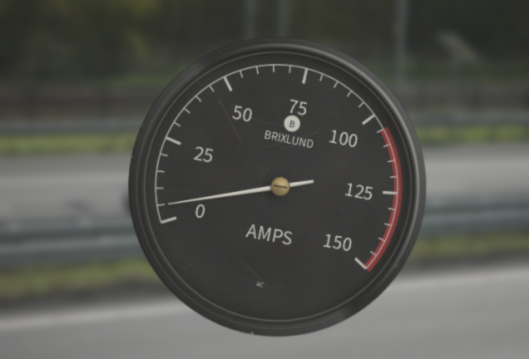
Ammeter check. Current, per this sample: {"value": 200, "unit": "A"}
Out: {"value": 5, "unit": "A"}
